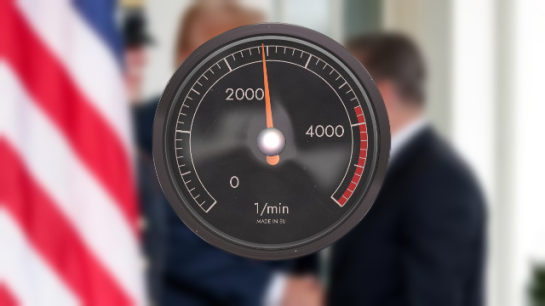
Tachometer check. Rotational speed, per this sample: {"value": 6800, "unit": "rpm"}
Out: {"value": 2450, "unit": "rpm"}
